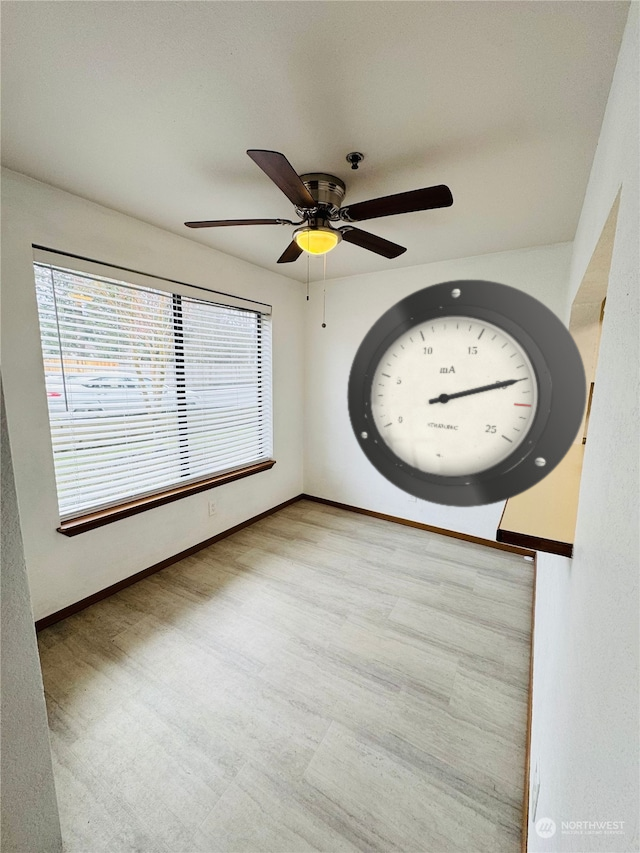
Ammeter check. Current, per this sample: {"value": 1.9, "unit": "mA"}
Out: {"value": 20, "unit": "mA"}
